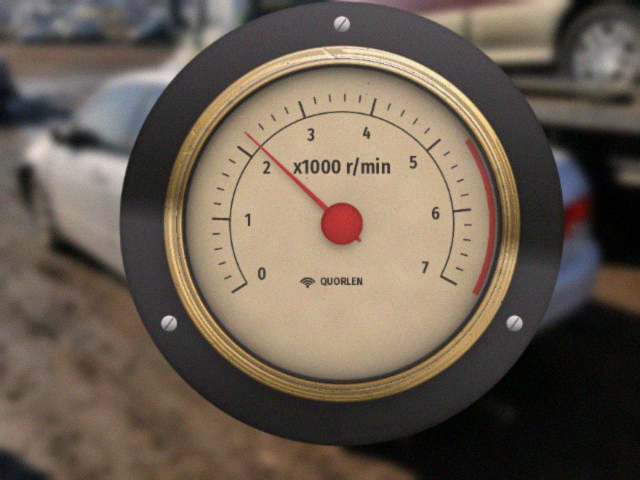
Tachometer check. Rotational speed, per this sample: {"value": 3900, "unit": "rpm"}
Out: {"value": 2200, "unit": "rpm"}
